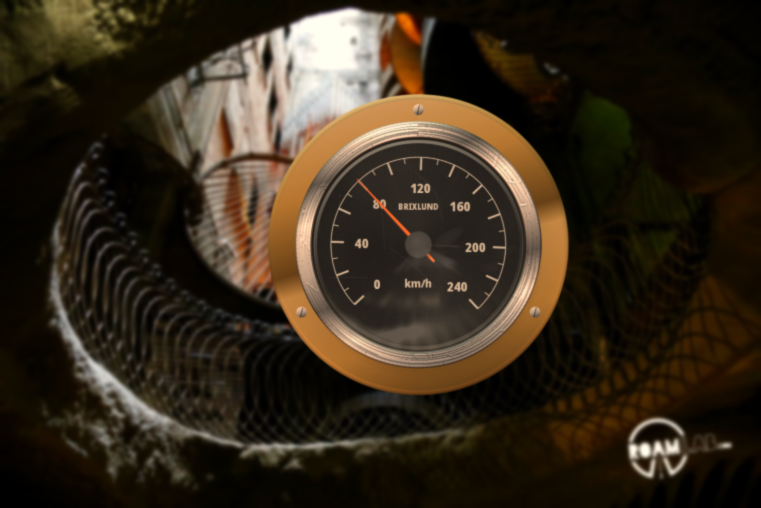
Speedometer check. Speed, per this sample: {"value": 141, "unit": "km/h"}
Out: {"value": 80, "unit": "km/h"}
